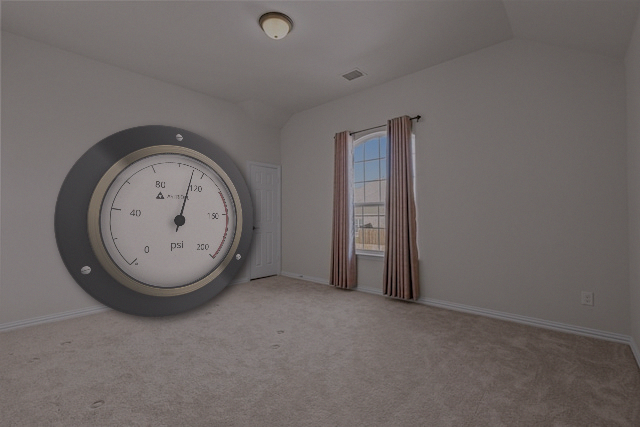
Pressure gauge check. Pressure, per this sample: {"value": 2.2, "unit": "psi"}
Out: {"value": 110, "unit": "psi"}
